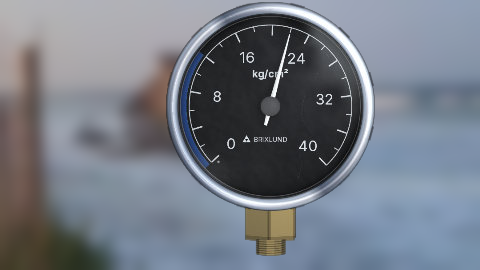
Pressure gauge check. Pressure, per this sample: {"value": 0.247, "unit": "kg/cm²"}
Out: {"value": 22, "unit": "kg/cm²"}
